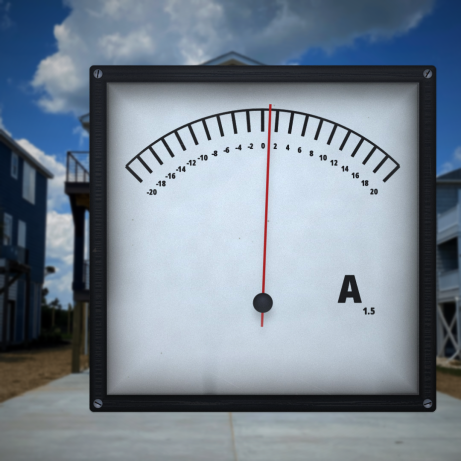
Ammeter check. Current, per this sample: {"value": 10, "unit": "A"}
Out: {"value": 1, "unit": "A"}
